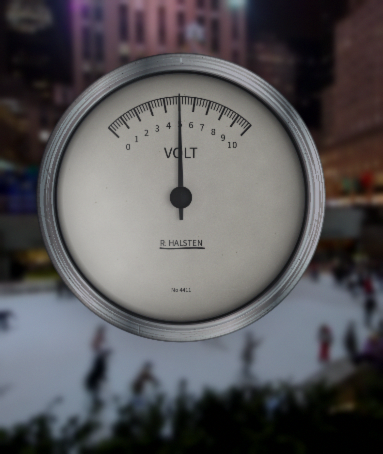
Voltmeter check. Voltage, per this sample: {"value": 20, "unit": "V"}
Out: {"value": 5, "unit": "V"}
